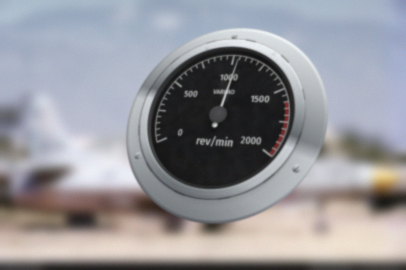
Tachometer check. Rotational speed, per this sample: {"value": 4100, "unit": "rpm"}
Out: {"value": 1050, "unit": "rpm"}
